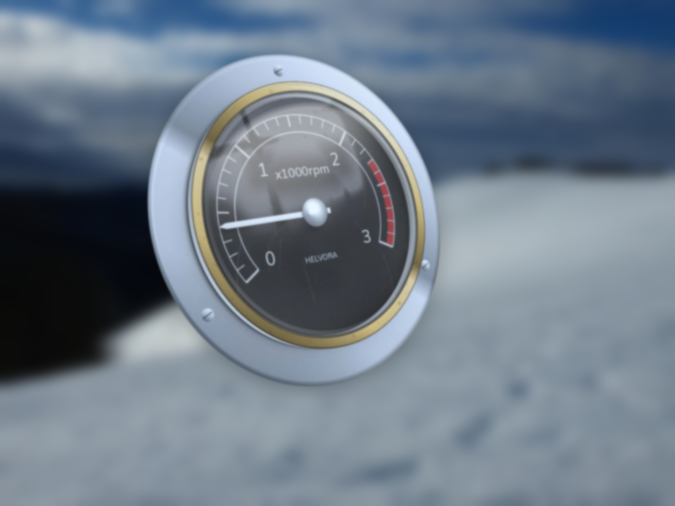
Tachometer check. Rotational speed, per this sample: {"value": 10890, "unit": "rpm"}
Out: {"value": 400, "unit": "rpm"}
